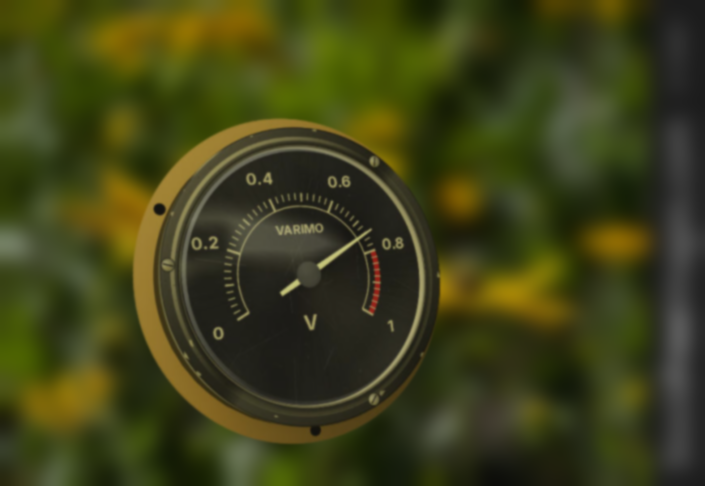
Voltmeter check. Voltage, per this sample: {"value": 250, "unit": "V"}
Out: {"value": 0.74, "unit": "V"}
